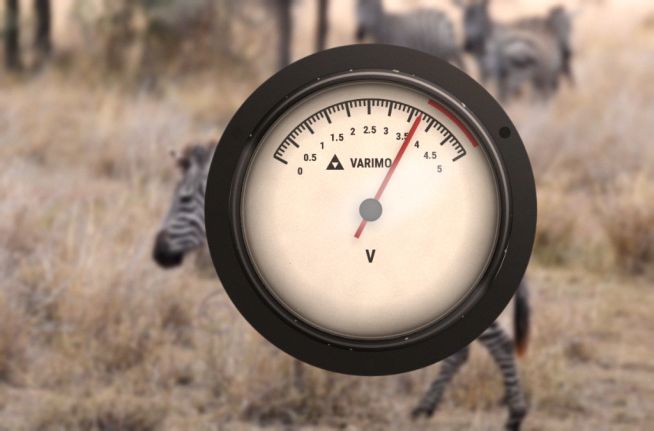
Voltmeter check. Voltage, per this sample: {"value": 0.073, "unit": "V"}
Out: {"value": 3.7, "unit": "V"}
